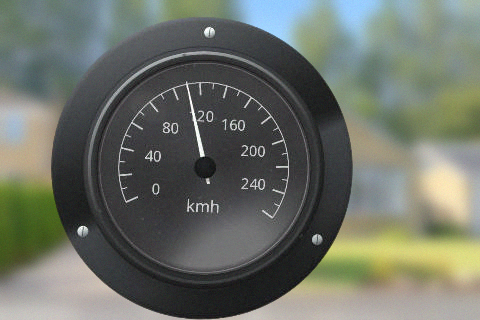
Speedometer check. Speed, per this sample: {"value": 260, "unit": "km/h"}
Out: {"value": 110, "unit": "km/h"}
